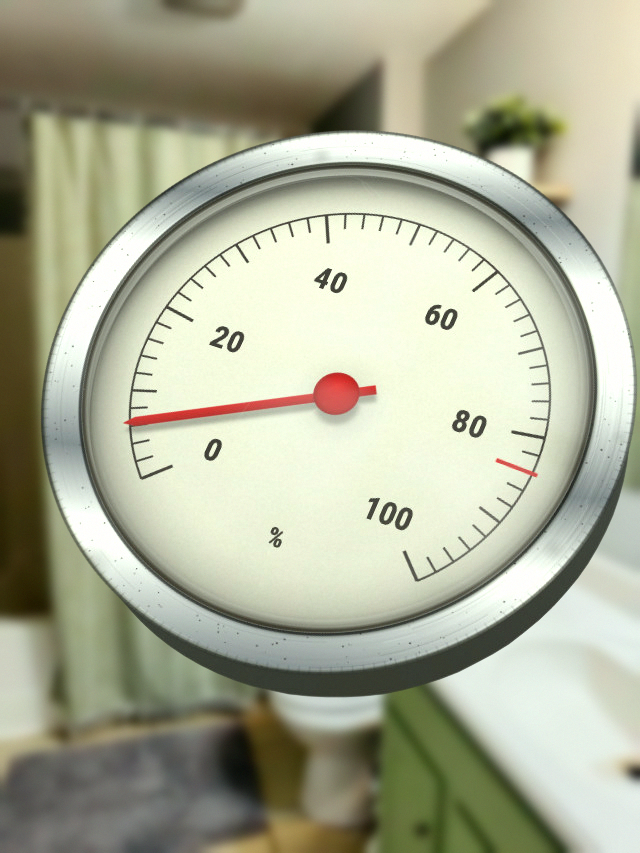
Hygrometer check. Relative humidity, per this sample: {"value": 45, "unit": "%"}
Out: {"value": 6, "unit": "%"}
